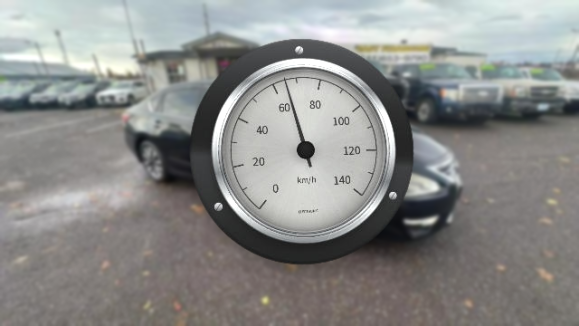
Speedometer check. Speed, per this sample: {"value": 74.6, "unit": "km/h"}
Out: {"value": 65, "unit": "km/h"}
